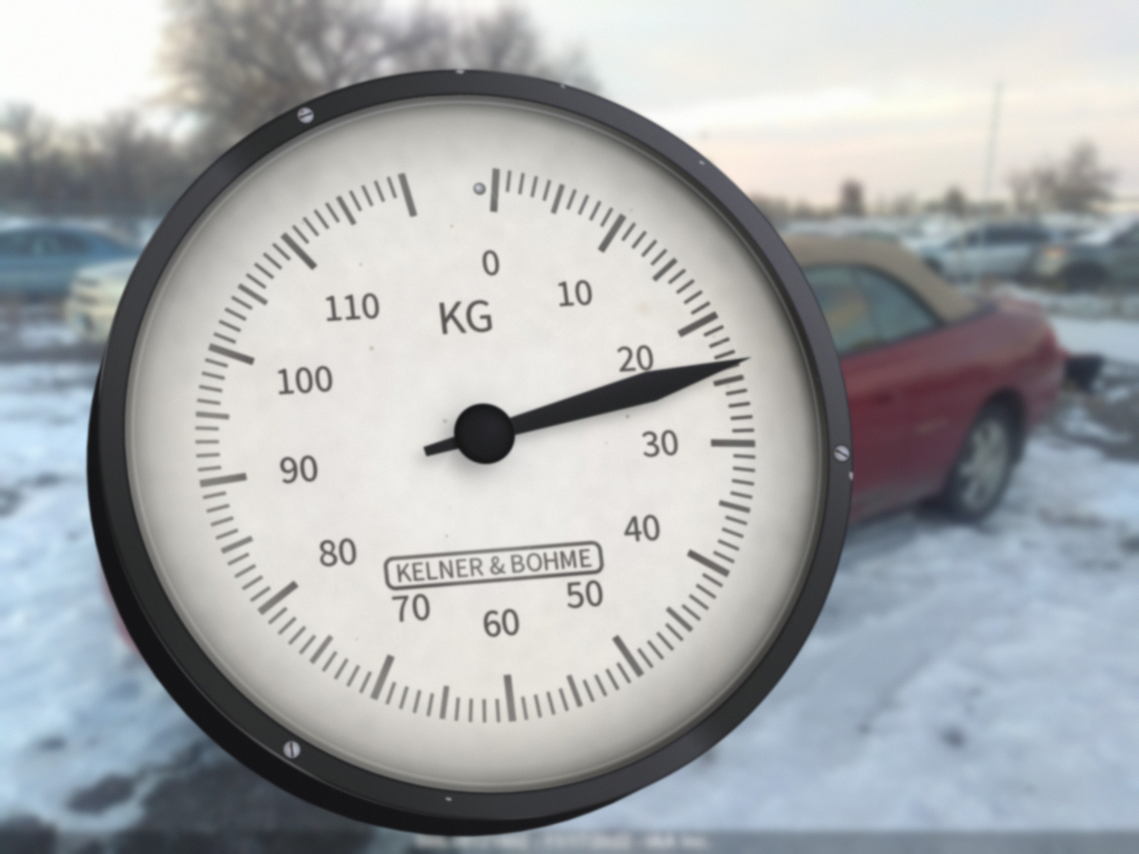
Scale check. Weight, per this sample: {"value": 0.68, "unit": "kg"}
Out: {"value": 24, "unit": "kg"}
